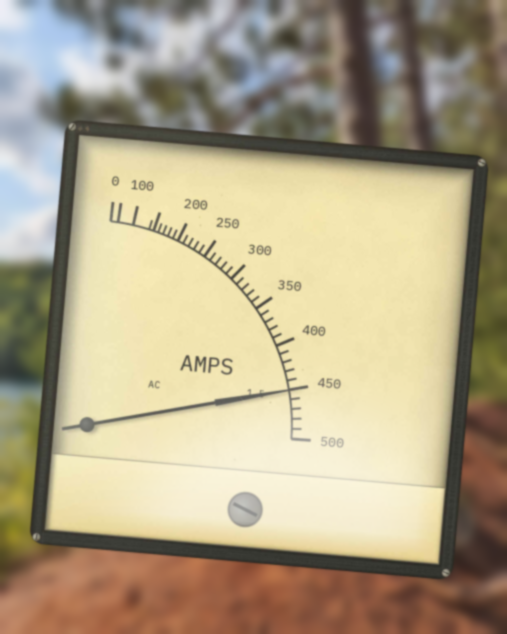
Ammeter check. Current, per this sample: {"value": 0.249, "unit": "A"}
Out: {"value": 450, "unit": "A"}
